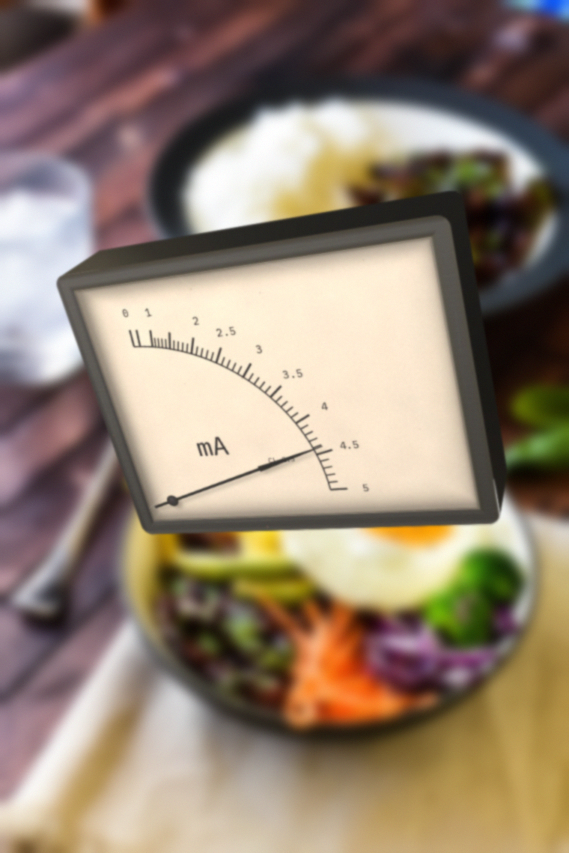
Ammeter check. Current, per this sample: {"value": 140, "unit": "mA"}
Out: {"value": 4.4, "unit": "mA"}
